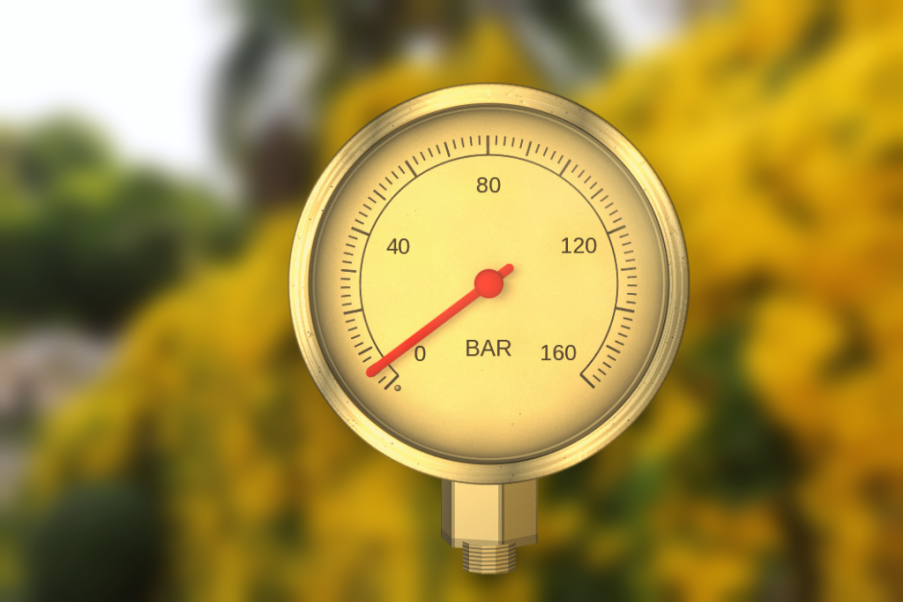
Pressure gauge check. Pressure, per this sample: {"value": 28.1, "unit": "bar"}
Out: {"value": 5, "unit": "bar"}
